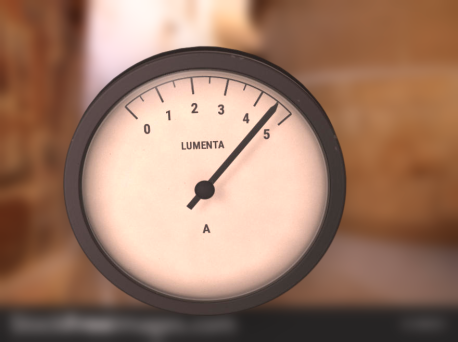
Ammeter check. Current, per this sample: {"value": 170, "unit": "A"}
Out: {"value": 4.5, "unit": "A"}
